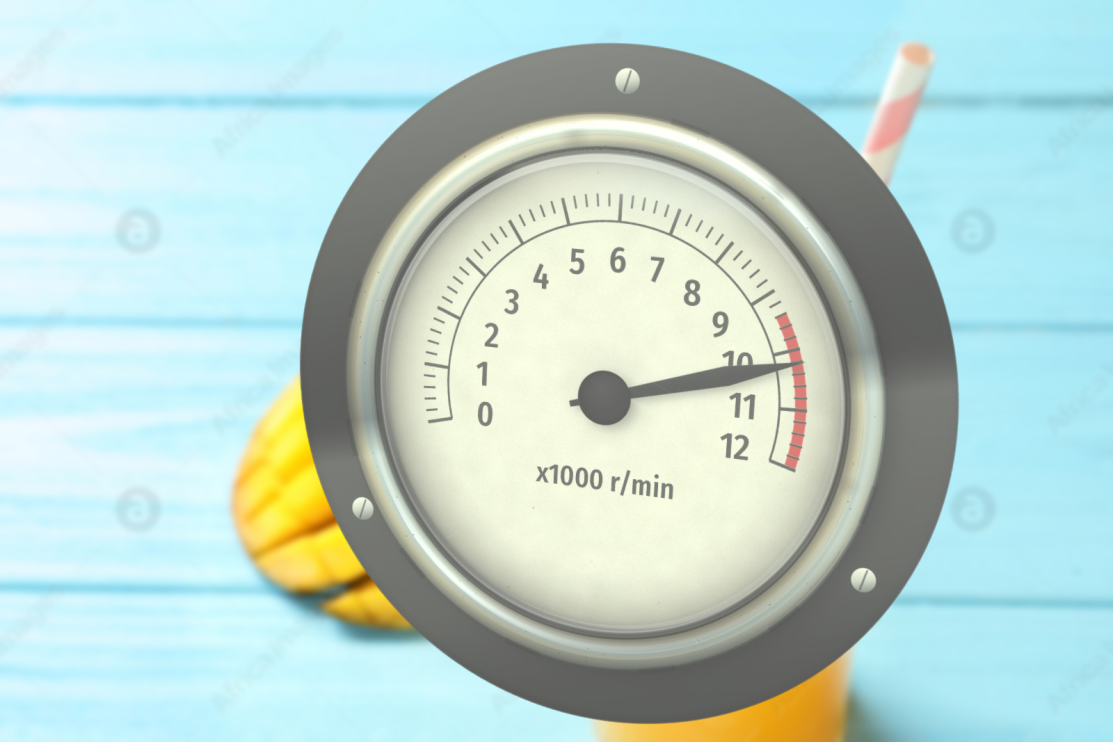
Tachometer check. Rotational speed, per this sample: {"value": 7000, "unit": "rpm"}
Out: {"value": 10200, "unit": "rpm"}
